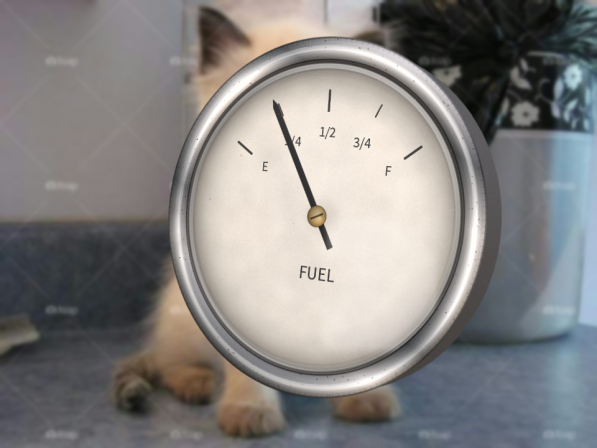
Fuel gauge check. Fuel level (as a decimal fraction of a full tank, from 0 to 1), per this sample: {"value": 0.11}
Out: {"value": 0.25}
